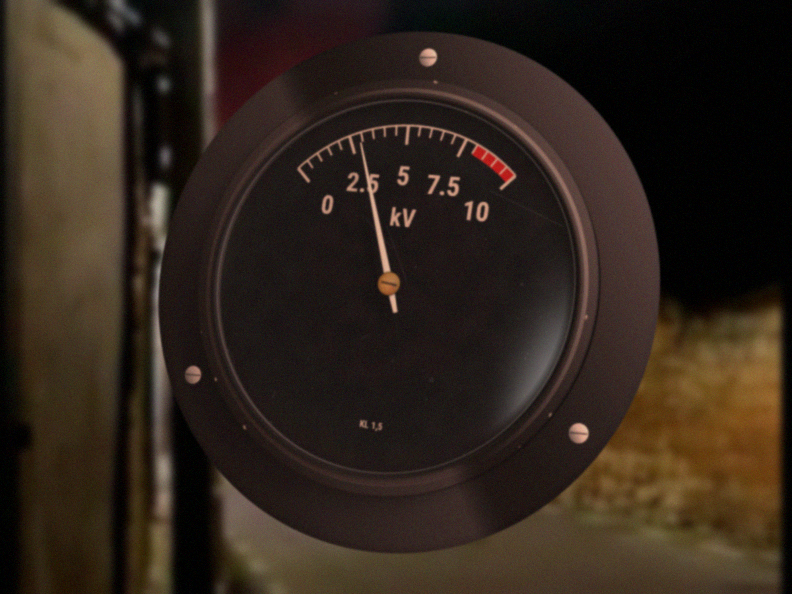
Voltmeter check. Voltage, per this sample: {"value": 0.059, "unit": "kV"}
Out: {"value": 3, "unit": "kV"}
